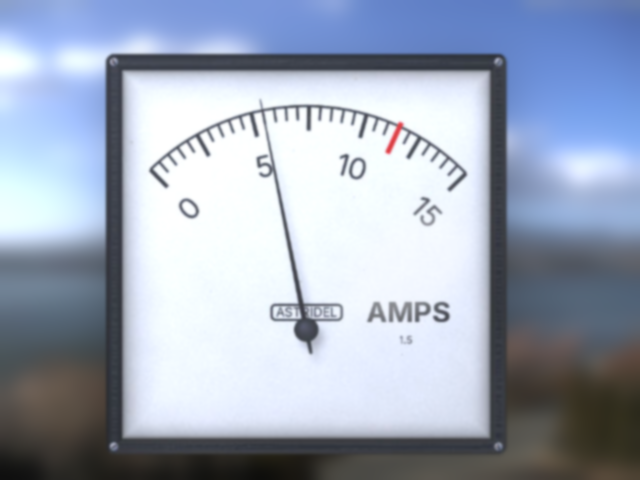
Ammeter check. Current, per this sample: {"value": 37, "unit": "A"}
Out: {"value": 5.5, "unit": "A"}
